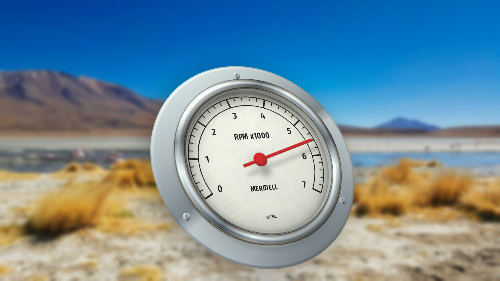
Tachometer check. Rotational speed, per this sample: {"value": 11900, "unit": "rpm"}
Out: {"value": 5600, "unit": "rpm"}
